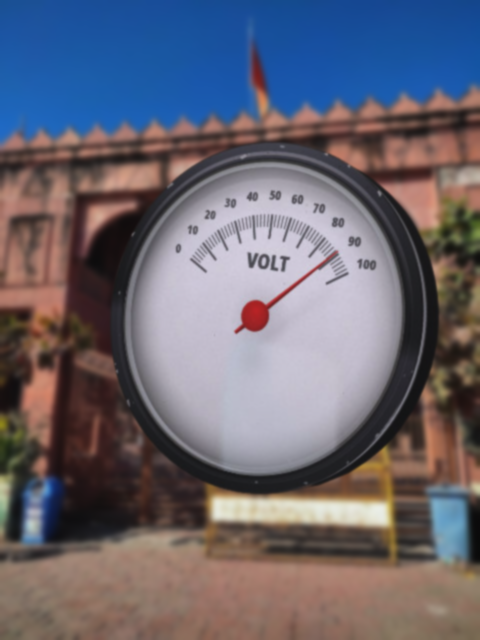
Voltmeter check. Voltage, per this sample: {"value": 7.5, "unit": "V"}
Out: {"value": 90, "unit": "V"}
